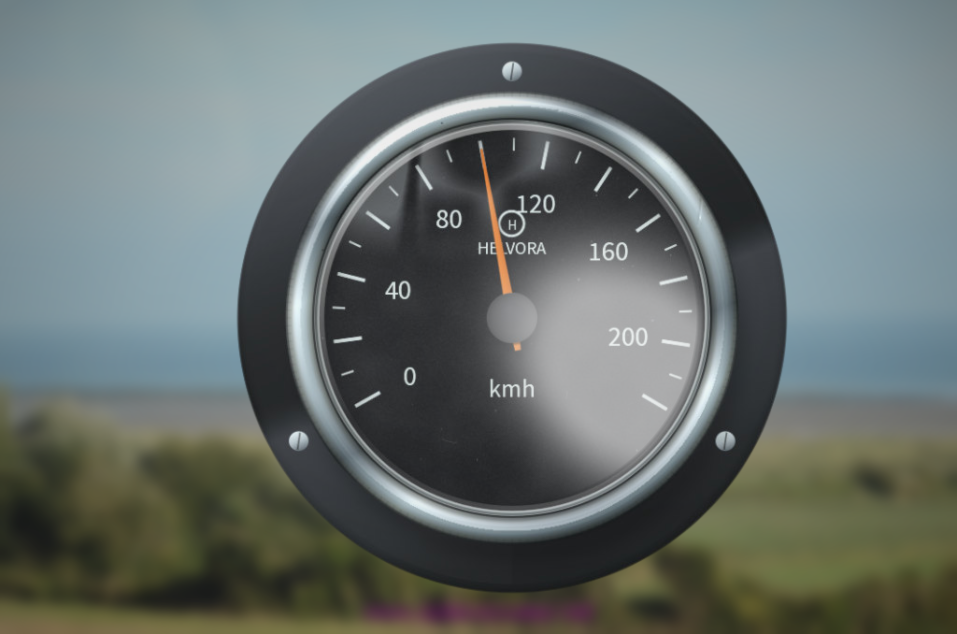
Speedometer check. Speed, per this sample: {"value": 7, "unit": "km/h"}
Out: {"value": 100, "unit": "km/h"}
